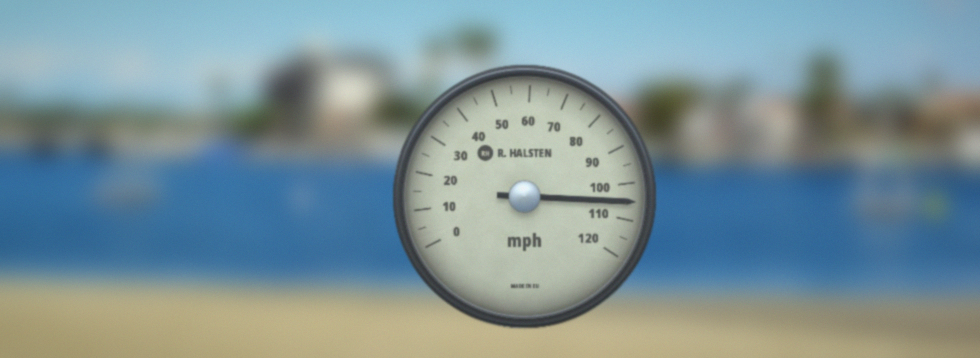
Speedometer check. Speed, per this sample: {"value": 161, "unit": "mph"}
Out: {"value": 105, "unit": "mph"}
